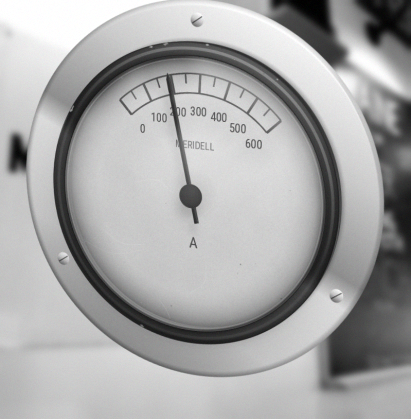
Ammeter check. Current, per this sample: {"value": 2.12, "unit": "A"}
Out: {"value": 200, "unit": "A"}
